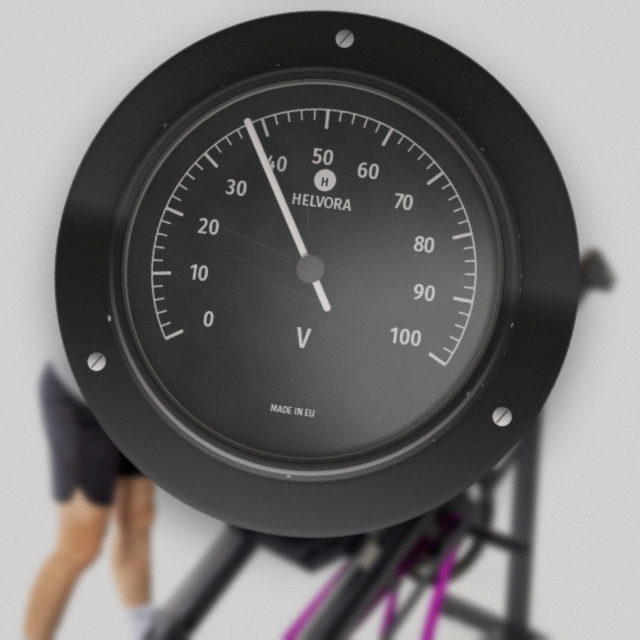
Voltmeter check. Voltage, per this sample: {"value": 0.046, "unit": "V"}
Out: {"value": 38, "unit": "V"}
